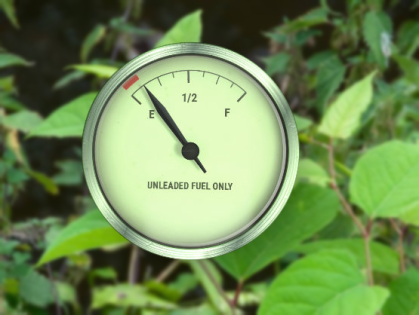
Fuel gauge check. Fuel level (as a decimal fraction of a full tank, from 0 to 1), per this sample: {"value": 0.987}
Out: {"value": 0.125}
